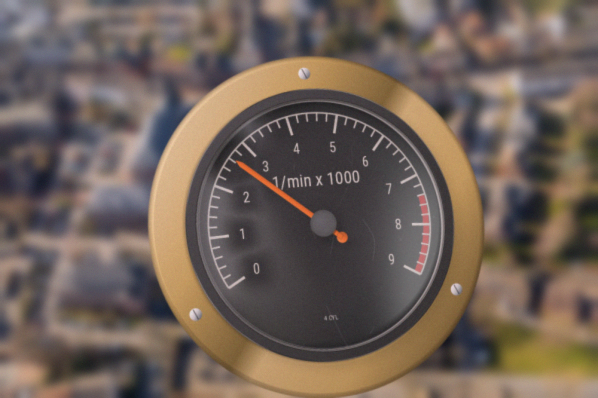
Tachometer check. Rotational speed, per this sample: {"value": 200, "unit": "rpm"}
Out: {"value": 2600, "unit": "rpm"}
